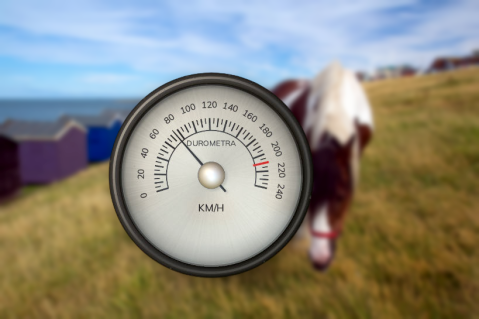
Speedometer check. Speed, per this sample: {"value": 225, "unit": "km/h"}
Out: {"value": 75, "unit": "km/h"}
